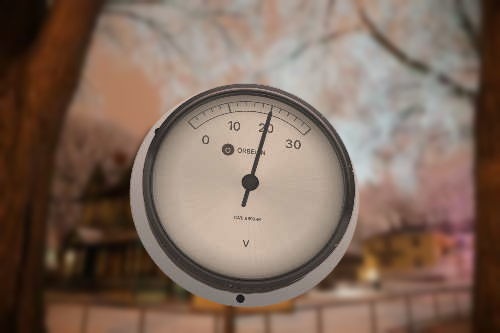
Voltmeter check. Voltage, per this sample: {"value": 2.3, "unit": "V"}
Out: {"value": 20, "unit": "V"}
